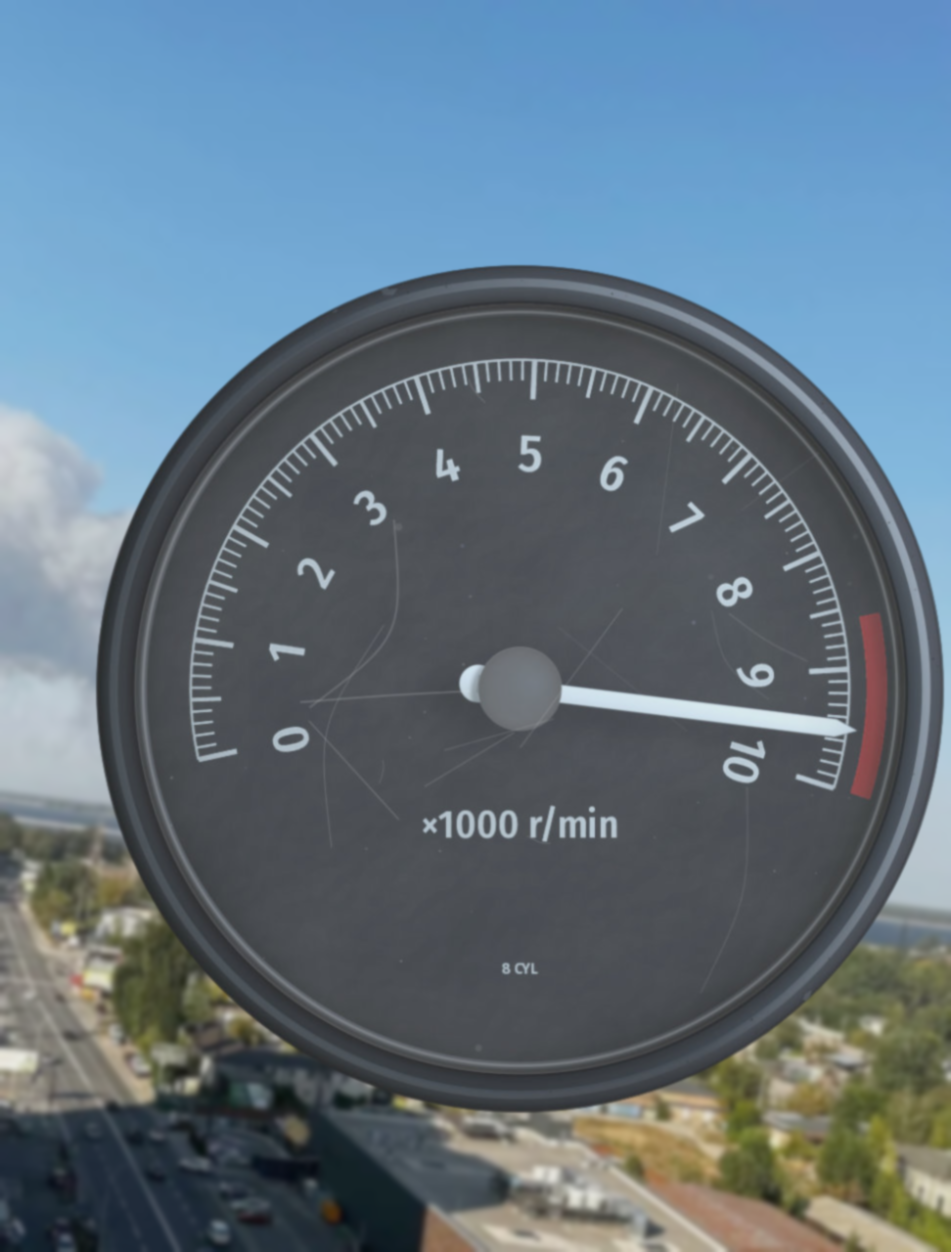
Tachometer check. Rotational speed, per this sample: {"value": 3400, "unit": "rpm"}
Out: {"value": 9500, "unit": "rpm"}
